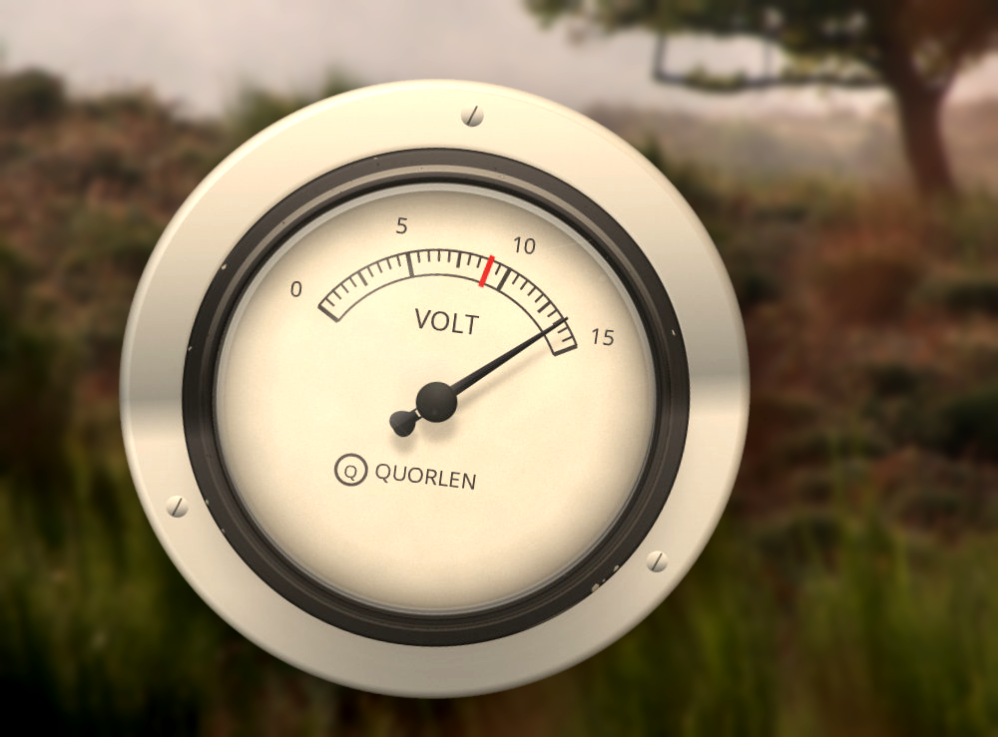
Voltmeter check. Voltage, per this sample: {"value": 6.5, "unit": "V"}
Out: {"value": 13.5, "unit": "V"}
